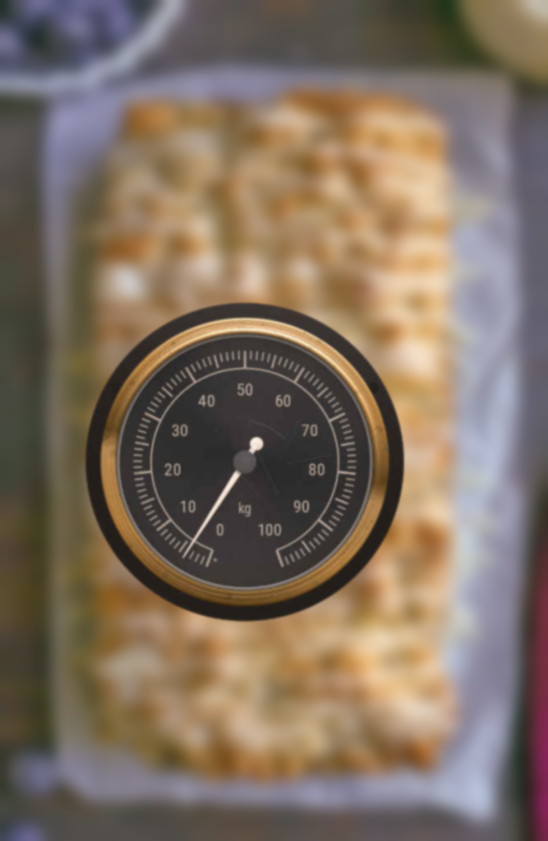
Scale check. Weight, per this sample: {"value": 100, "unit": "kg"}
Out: {"value": 4, "unit": "kg"}
